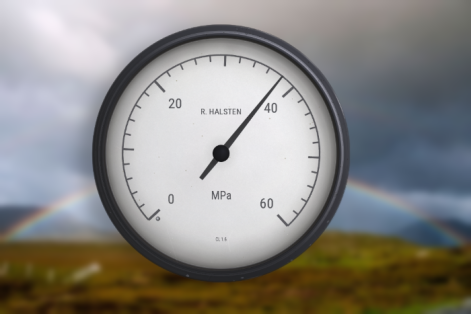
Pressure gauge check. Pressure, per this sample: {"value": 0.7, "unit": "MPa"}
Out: {"value": 38, "unit": "MPa"}
